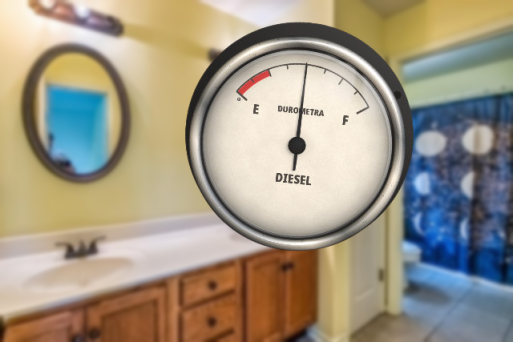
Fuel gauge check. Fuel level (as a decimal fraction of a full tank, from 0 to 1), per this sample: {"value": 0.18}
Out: {"value": 0.5}
